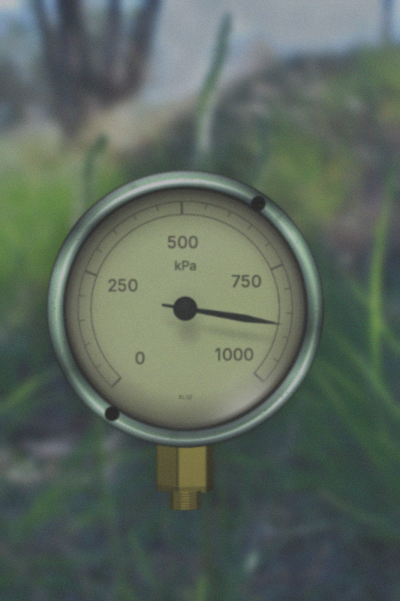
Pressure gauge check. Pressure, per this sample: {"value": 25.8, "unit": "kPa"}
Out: {"value": 875, "unit": "kPa"}
